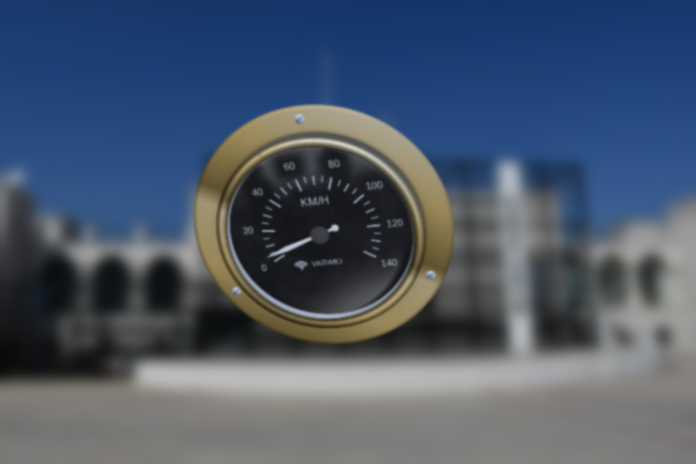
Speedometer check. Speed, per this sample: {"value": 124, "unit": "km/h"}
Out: {"value": 5, "unit": "km/h"}
